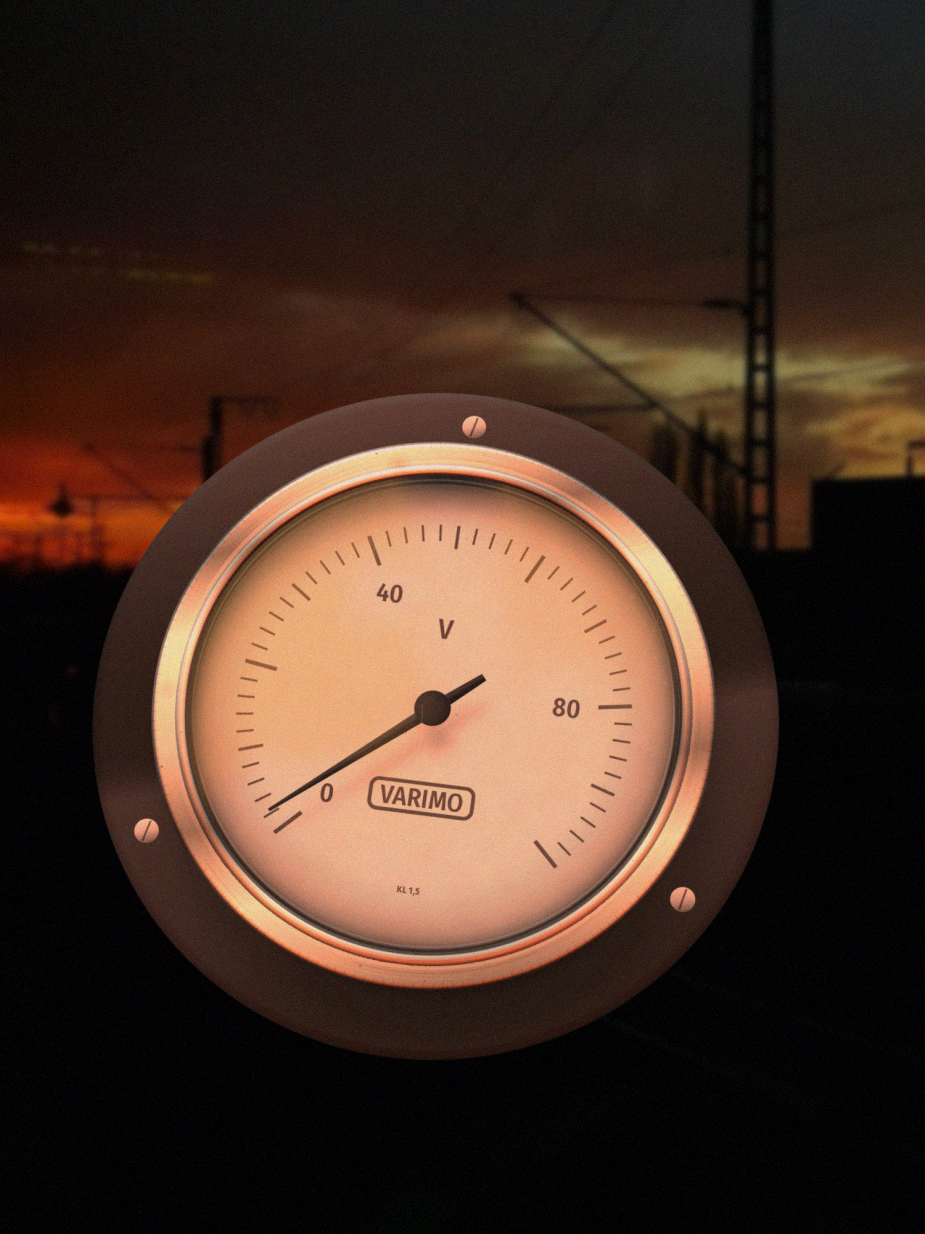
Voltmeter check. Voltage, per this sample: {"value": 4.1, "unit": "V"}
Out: {"value": 2, "unit": "V"}
